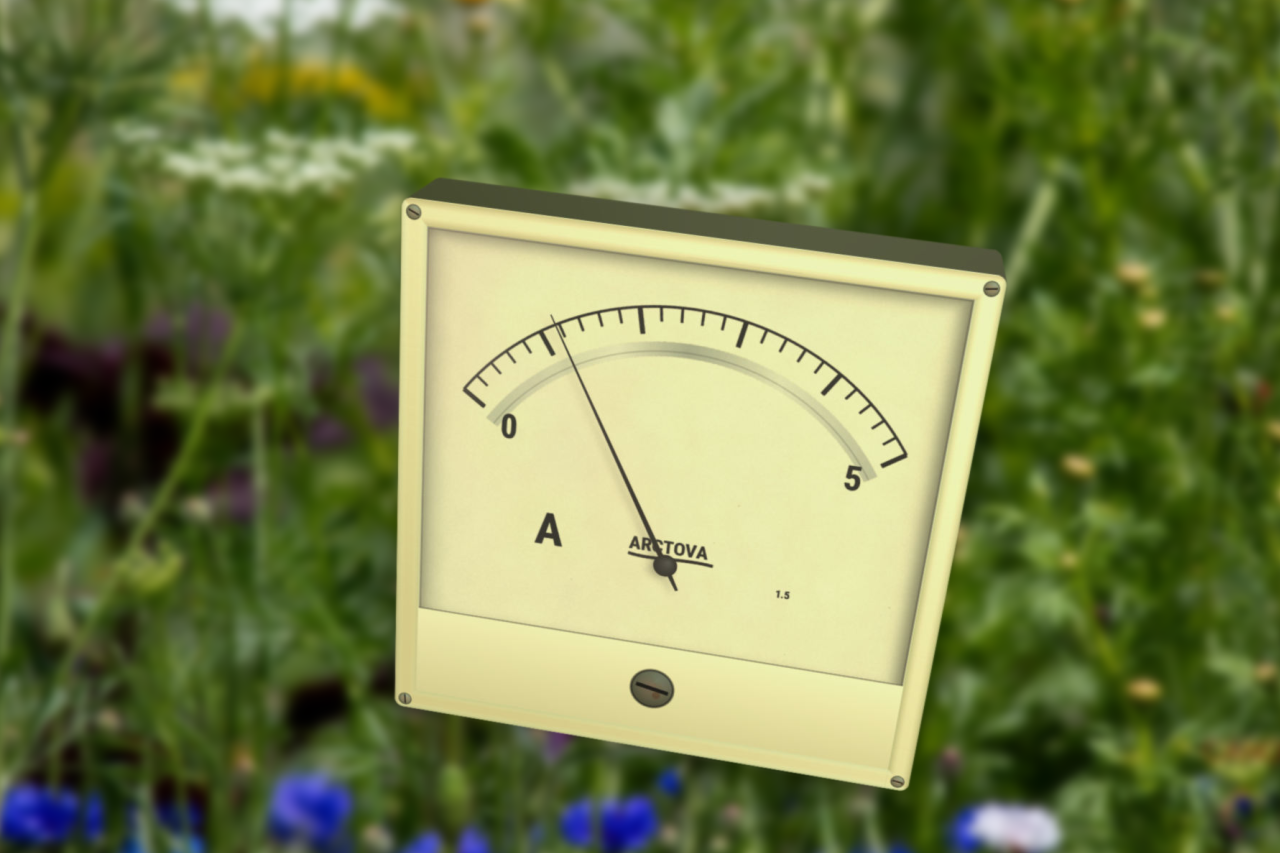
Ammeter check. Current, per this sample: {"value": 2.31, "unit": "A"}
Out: {"value": 1.2, "unit": "A"}
